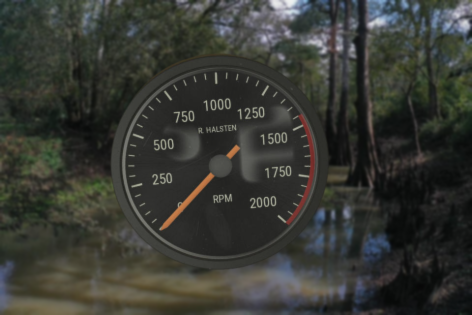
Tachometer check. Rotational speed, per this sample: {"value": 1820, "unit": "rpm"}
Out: {"value": 0, "unit": "rpm"}
